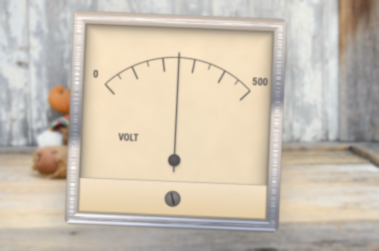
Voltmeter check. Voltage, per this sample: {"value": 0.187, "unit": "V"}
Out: {"value": 250, "unit": "V"}
